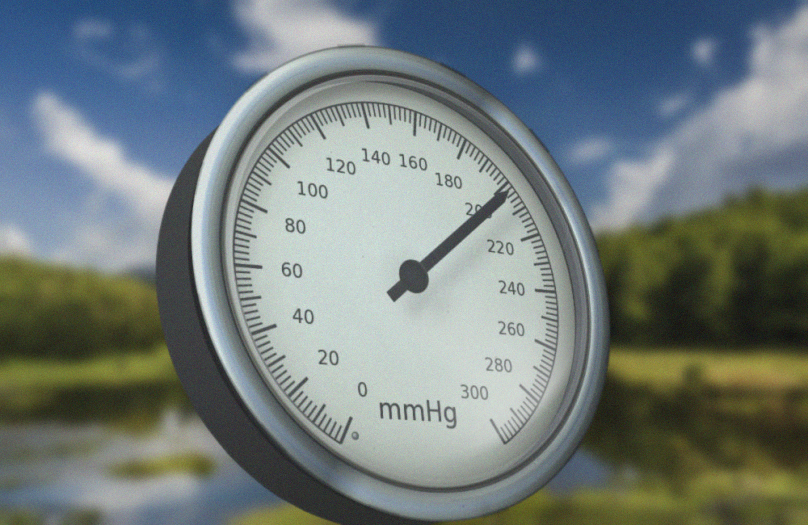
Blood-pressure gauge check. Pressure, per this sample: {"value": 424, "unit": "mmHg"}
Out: {"value": 202, "unit": "mmHg"}
